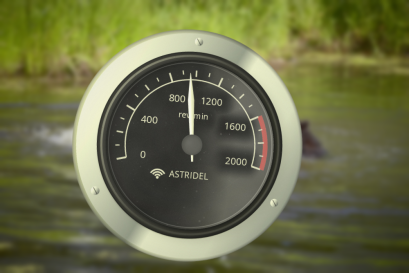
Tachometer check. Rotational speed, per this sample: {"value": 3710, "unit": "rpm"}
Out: {"value": 950, "unit": "rpm"}
